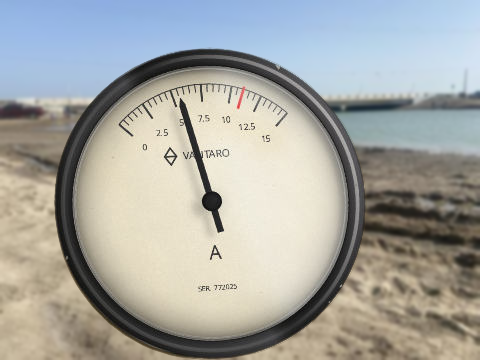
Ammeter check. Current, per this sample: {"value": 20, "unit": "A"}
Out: {"value": 5.5, "unit": "A"}
